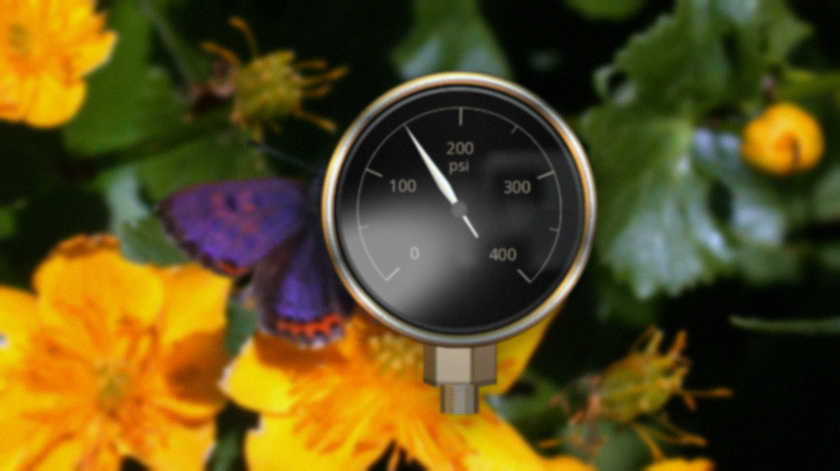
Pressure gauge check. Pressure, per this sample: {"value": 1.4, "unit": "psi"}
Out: {"value": 150, "unit": "psi"}
